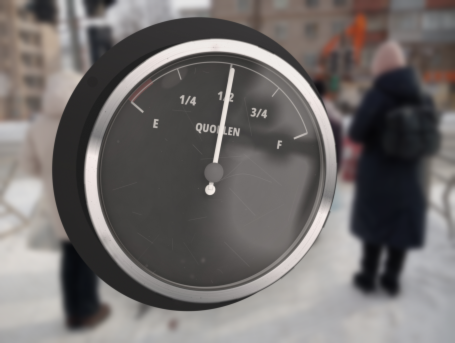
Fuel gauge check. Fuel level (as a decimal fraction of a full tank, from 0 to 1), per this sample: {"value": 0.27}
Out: {"value": 0.5}
